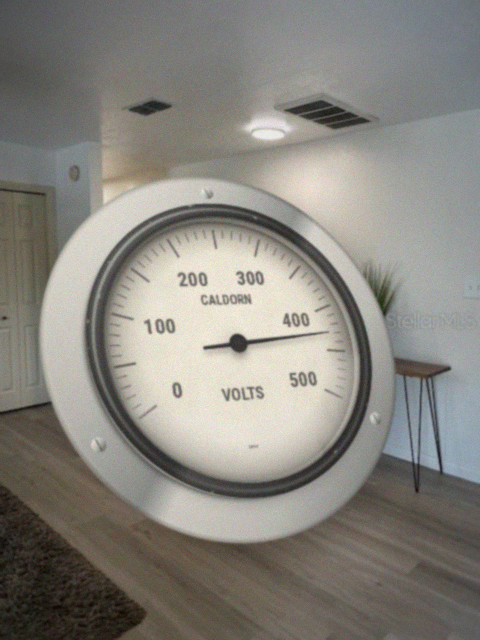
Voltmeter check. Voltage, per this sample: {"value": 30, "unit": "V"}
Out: {"value": 430, "unit": "V"}
